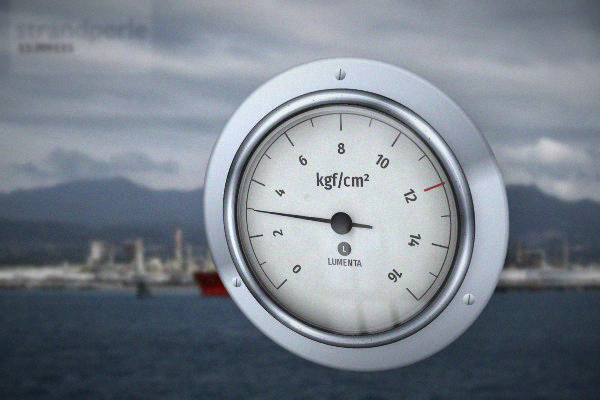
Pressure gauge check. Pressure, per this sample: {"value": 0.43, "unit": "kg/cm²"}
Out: {"value": 3, "unit": "kg/cm²"}
